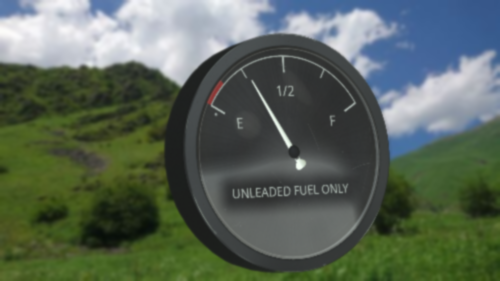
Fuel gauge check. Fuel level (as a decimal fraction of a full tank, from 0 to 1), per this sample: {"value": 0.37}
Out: {"value": 0.25}
